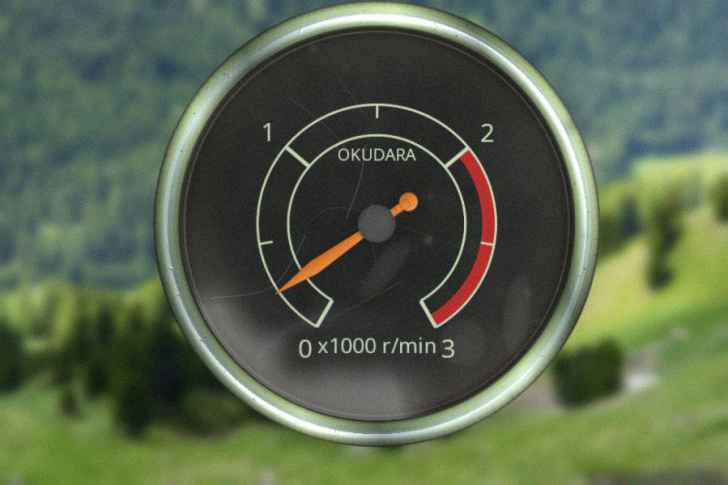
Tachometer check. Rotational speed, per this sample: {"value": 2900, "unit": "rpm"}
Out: {"value": 250, "unit": "rpm"}
